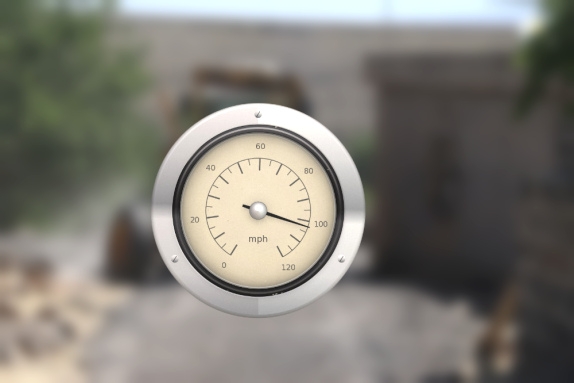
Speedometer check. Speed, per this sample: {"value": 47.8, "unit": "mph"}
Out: {"value": 102.5, "unit": "mph"}
